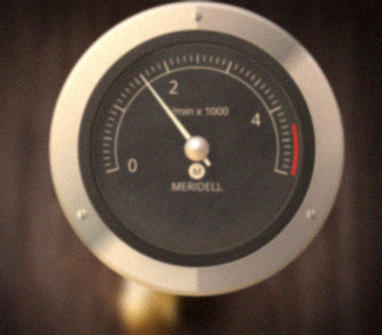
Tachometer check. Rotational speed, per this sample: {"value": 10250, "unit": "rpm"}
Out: {"value": 1600, "unit": "rpm"}
